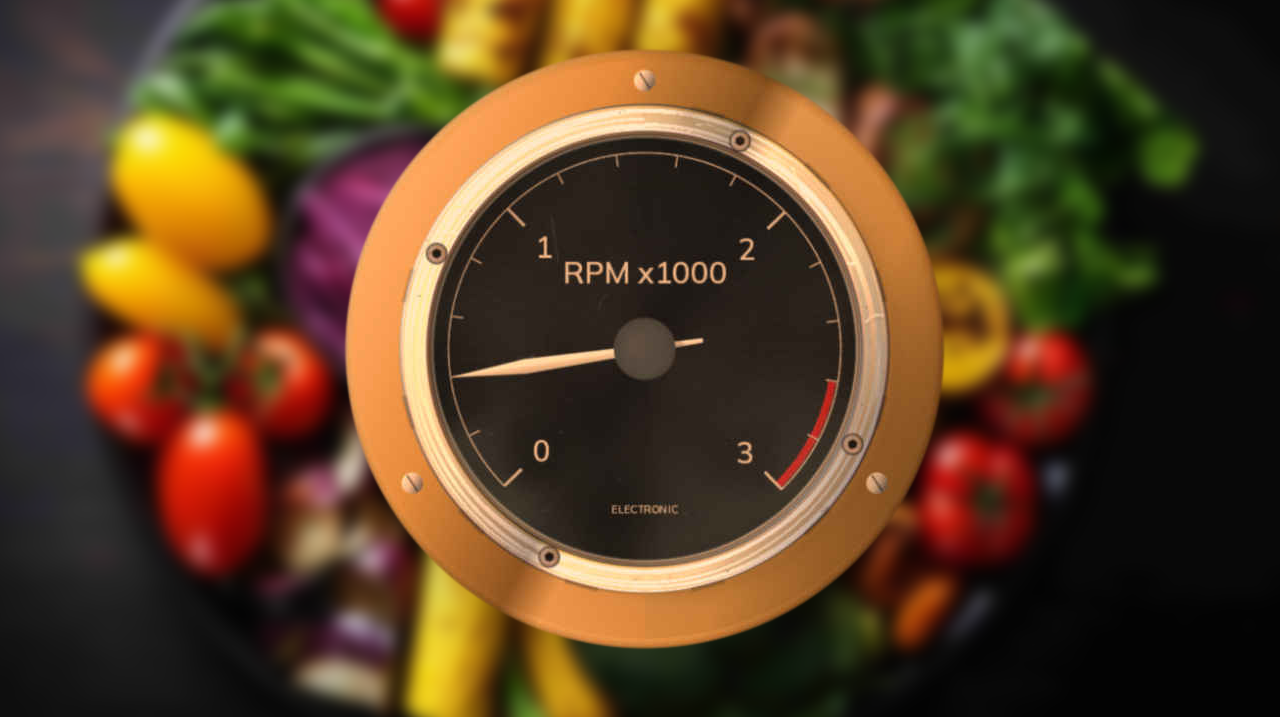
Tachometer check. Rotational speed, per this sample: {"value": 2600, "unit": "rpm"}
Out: {"value": 400, "unit": "rpm"}
